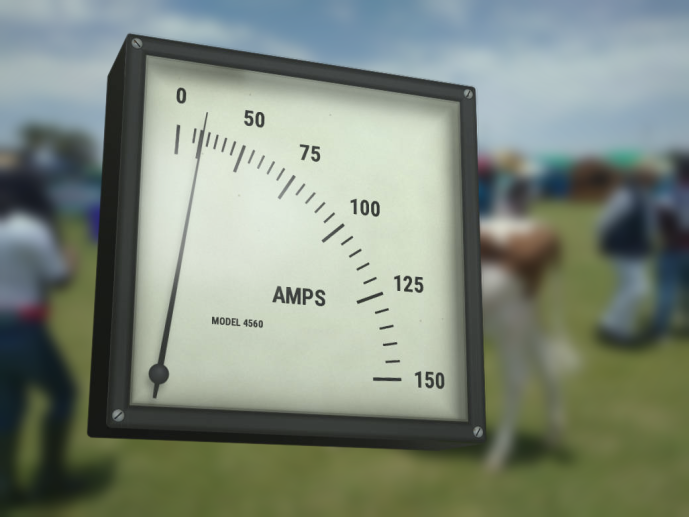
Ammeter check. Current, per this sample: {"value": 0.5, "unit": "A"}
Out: {"value": 25, "unit": "A"}
